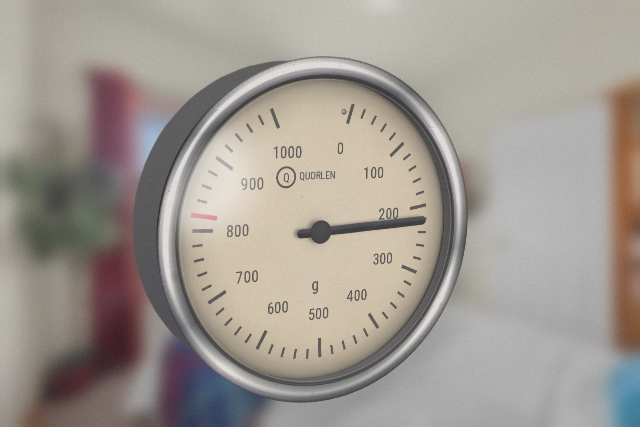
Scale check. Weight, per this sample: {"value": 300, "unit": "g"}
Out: {"value": 220, "unit": "g"}
